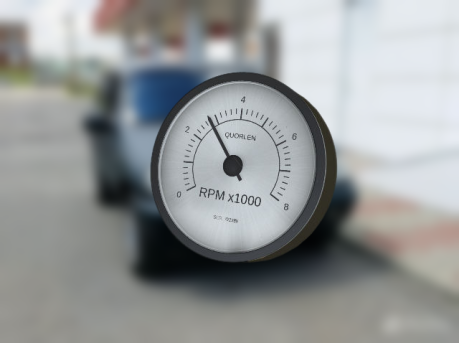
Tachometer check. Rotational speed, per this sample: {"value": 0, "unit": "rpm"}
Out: {"value": 2800, "unit": "rpm"}
